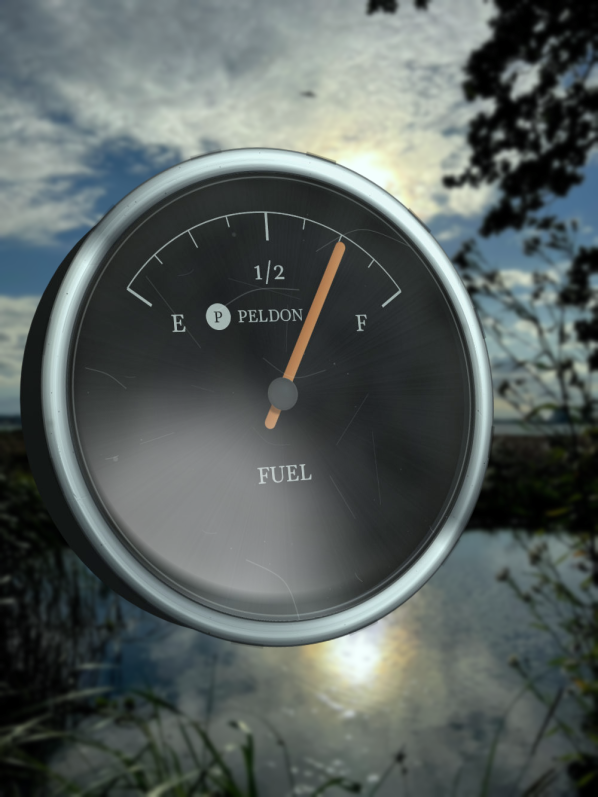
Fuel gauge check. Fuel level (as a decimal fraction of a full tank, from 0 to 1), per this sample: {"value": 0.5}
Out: {"value": 0.75}
